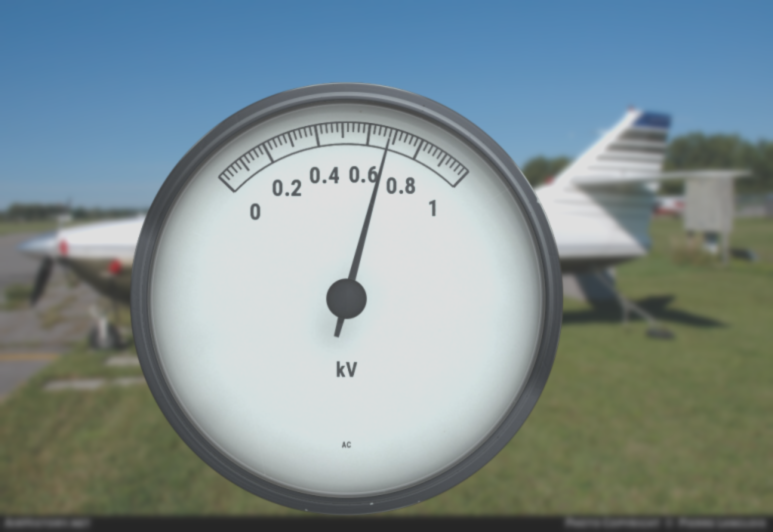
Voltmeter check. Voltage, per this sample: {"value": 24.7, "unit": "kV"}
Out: {"value": 0.68, "unit": "kV"}
